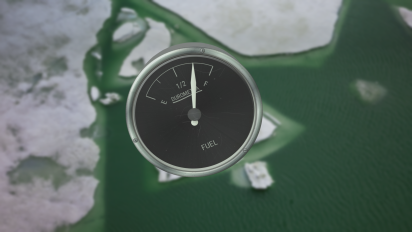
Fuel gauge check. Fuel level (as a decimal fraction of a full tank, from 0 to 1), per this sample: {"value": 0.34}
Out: {"value": 0.75}
